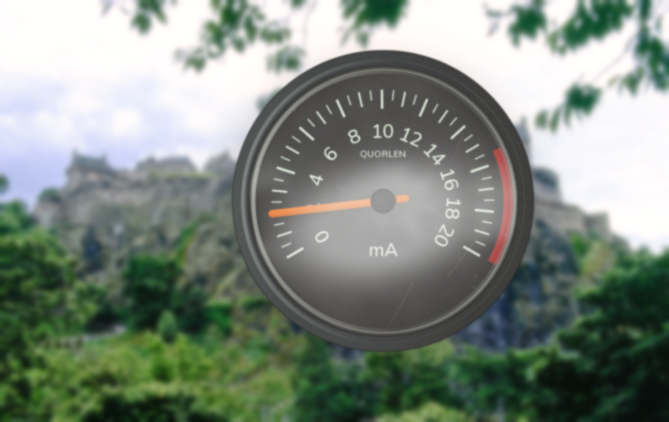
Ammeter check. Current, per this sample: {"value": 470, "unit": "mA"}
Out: {"value": 2, "unit": "mA"}
